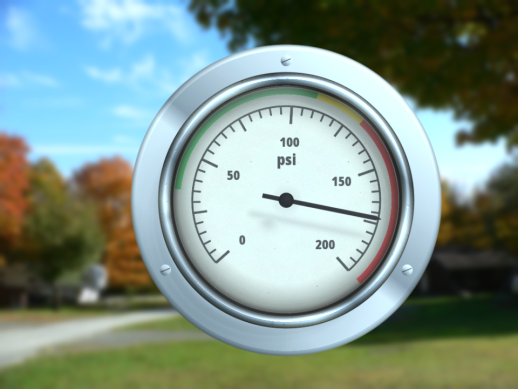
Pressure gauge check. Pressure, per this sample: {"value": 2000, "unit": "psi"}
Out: {"value": 172.5, "unit": "psi"}
